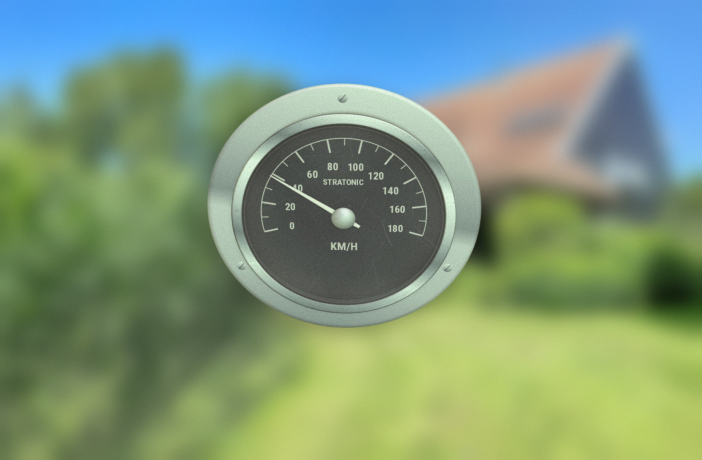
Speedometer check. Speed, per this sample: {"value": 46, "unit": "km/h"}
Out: {"value": 40, "unit": "km/h"}
